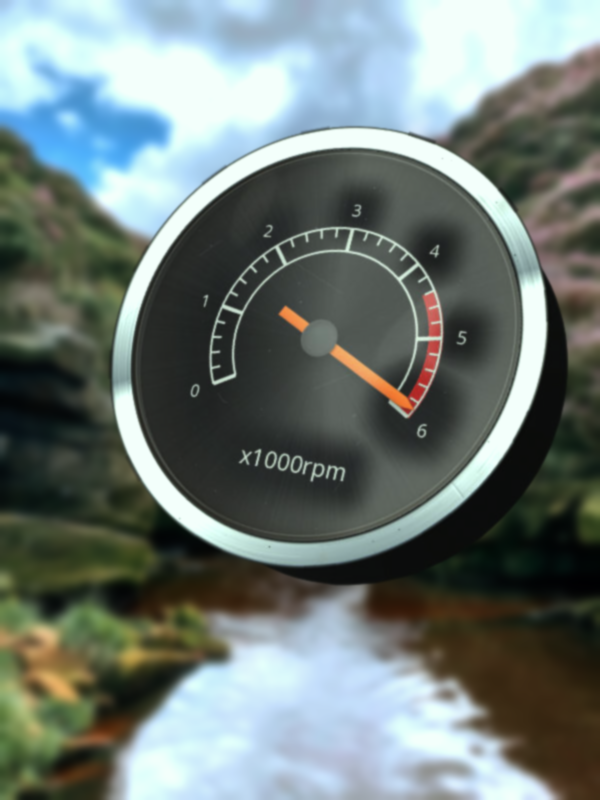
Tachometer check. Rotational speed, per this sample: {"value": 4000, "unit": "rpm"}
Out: {"value": 5900, "unit": "rpm"}
